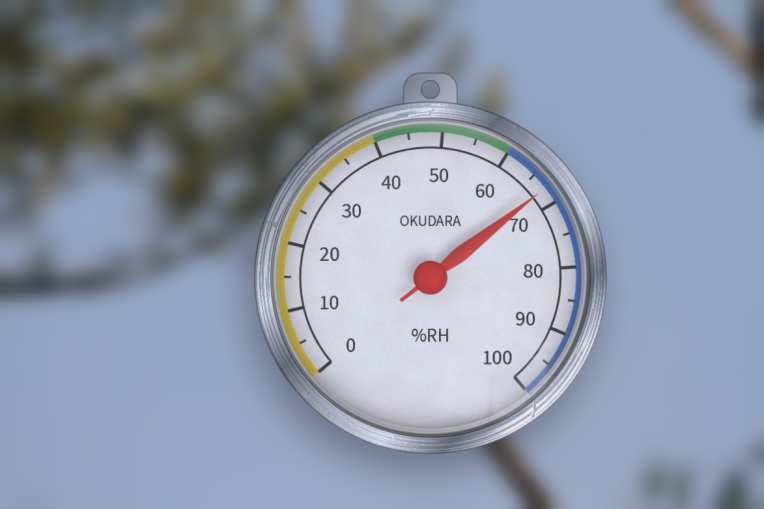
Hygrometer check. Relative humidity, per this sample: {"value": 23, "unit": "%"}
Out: {"value": 67.5, "unit": "%"}
